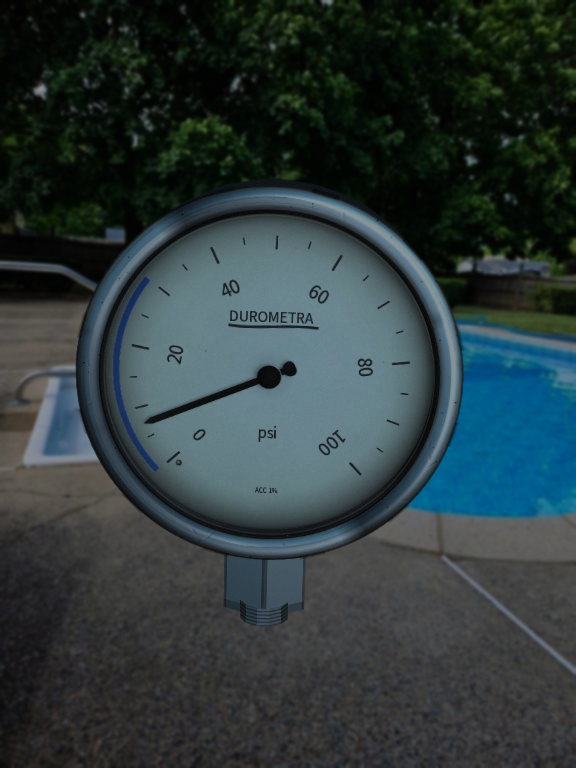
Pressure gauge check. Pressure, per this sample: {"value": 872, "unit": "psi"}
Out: {"value": 7.5, "unit": "psi"}
